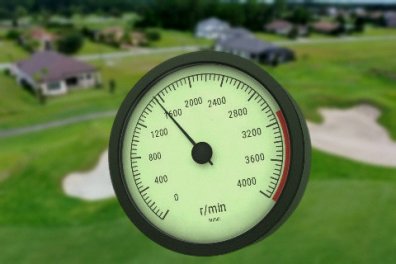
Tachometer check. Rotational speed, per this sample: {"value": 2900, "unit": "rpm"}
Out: {"value": 1550, "unit": "rpm"}
